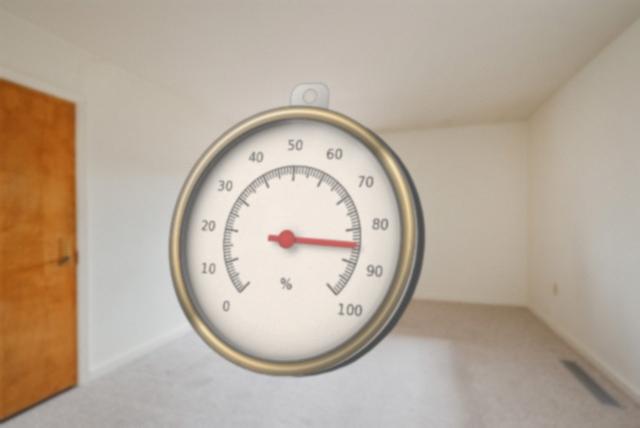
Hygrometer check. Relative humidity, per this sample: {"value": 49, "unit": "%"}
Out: {"value": 85, "unit": "%"}
